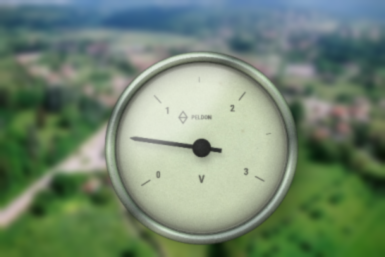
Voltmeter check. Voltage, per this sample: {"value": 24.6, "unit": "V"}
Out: {"value": 0.5, "unit": "V"}
